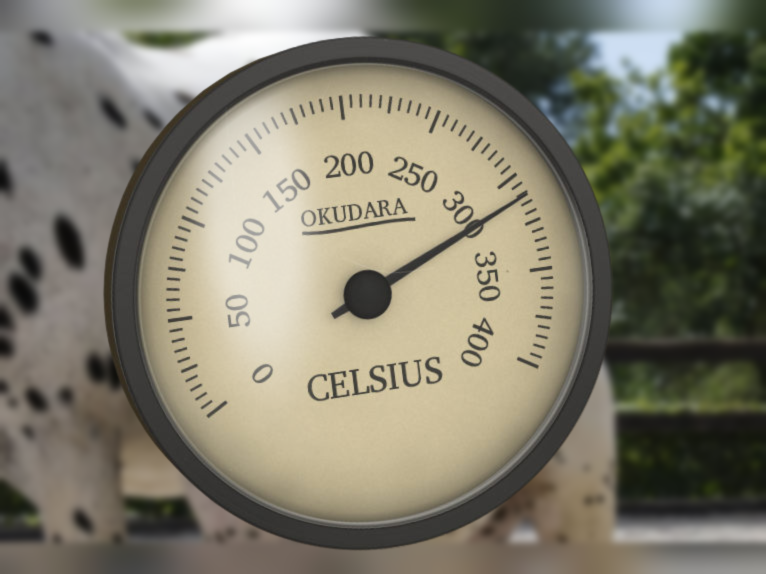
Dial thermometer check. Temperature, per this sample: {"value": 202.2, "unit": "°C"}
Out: {"value": 310, "unit": "°C"}
